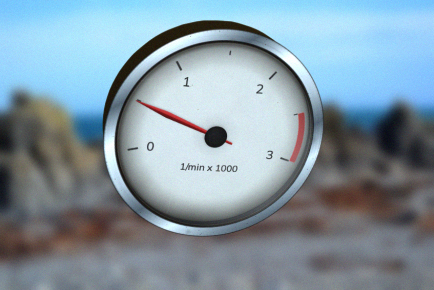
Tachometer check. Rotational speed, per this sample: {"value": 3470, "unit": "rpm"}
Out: {"value": 500, "unit": "rpm"}
